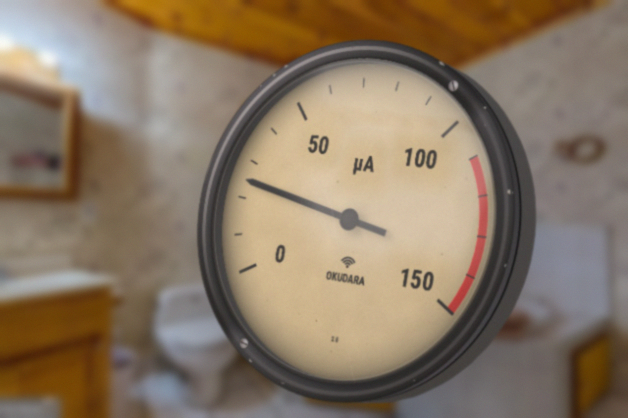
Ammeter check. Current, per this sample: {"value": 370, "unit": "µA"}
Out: {"value": 25, "unit": "µA"}
